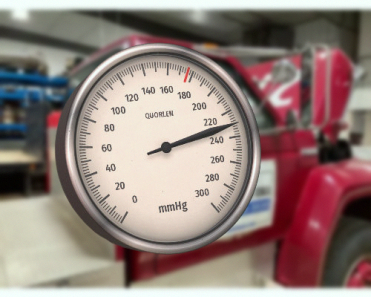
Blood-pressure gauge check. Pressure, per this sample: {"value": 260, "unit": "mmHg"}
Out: {"value": 230, "unit": "mmHg"}
